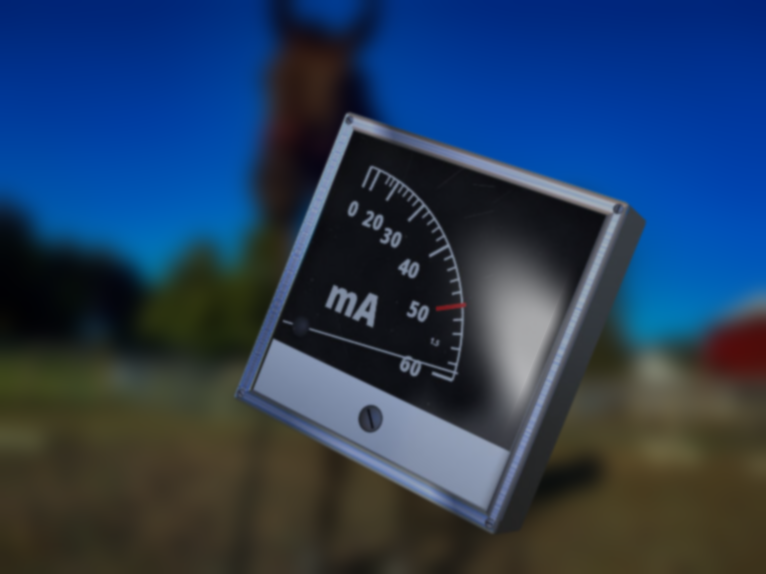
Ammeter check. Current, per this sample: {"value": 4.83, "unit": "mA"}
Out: {"value": 59, "unit": "mA"}
